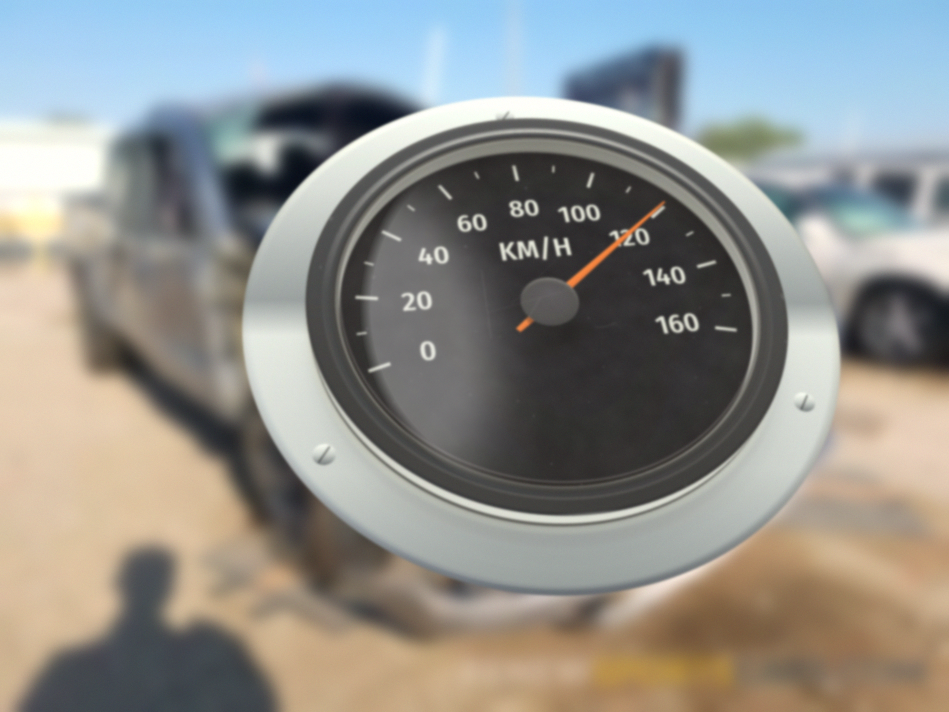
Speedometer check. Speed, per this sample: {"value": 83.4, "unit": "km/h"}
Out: {"value": 120, "unit": "km/h"}
